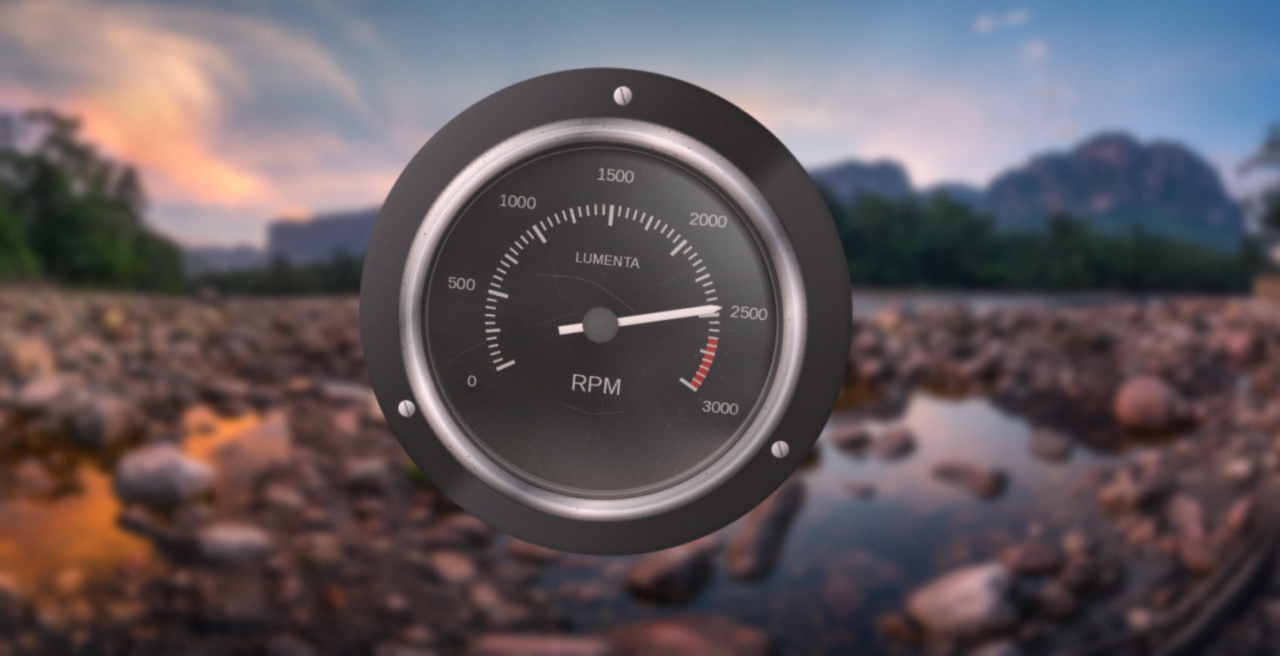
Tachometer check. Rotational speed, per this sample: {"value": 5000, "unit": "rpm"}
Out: {"value": 2450, "unit": "rpm"}
